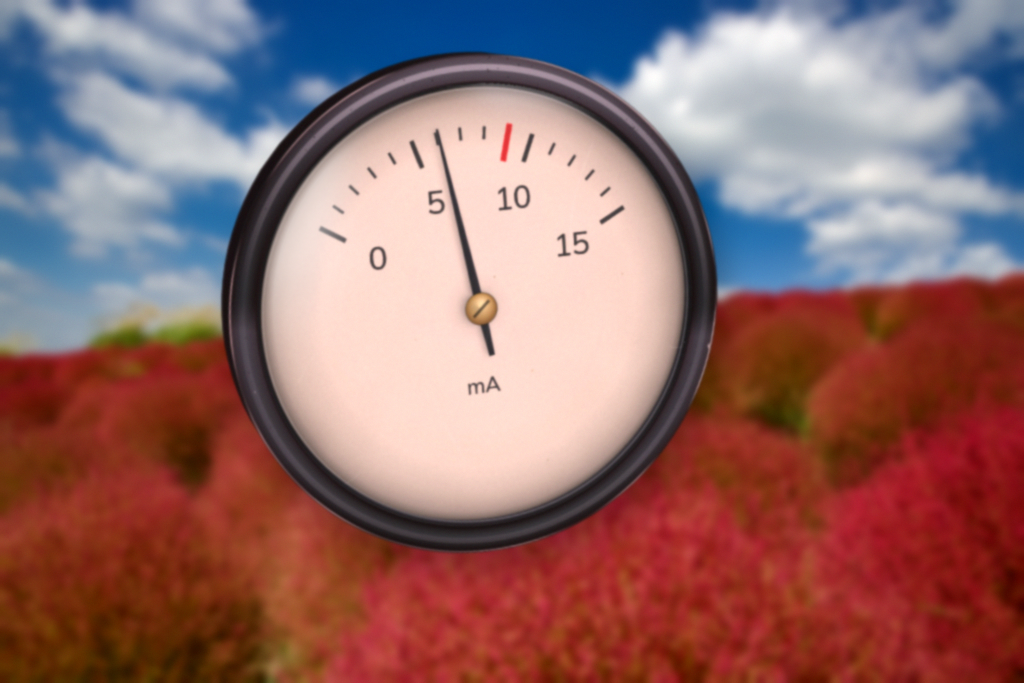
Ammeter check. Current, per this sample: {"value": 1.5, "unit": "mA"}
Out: {"value": 6, "unit": "mA"}
